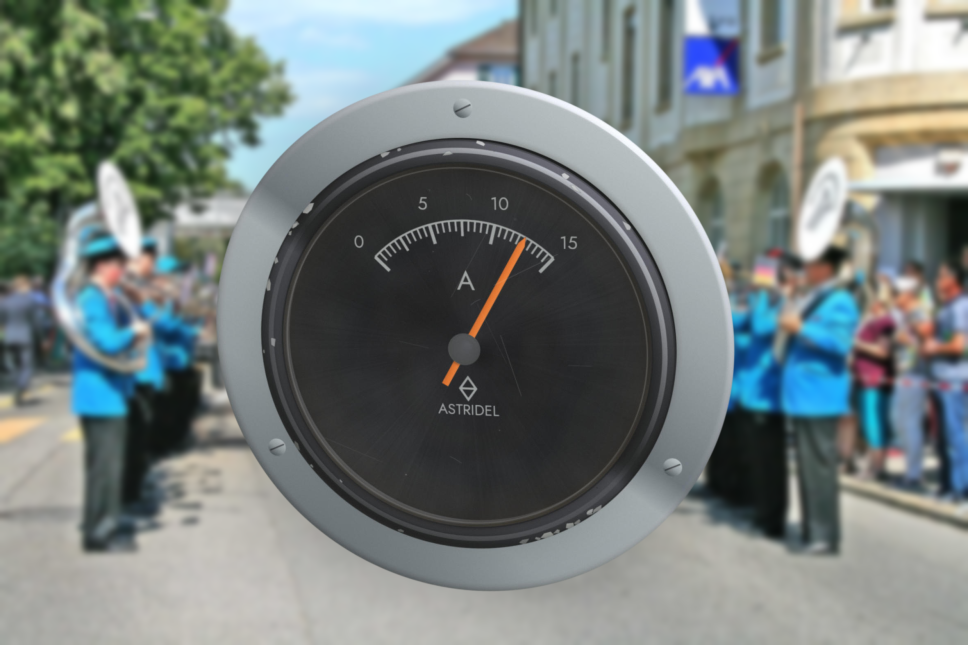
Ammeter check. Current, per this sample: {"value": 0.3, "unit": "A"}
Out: {"value": 12.5, "unit": "A"}
